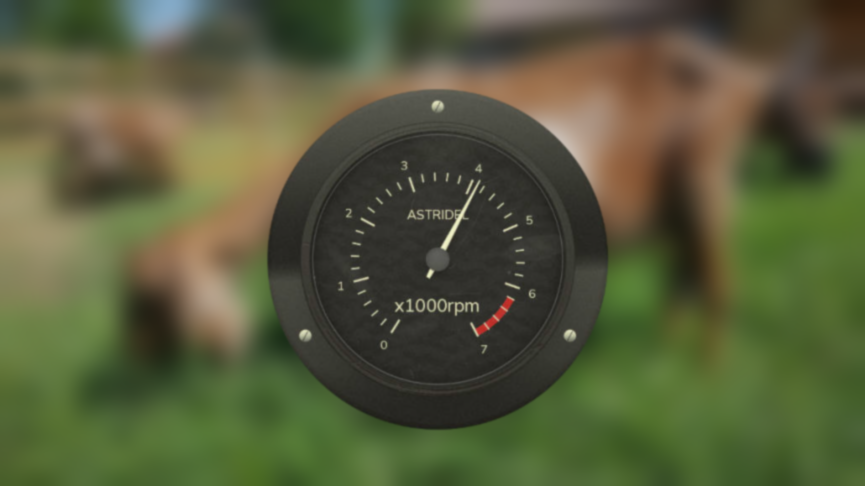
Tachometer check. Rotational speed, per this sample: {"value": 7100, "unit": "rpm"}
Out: {"value": 4100, "unit": "rpm"}
